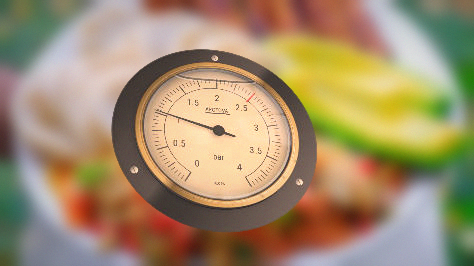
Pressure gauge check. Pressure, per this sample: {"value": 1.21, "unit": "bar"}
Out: {"value": 1, "unit": "bar"}
